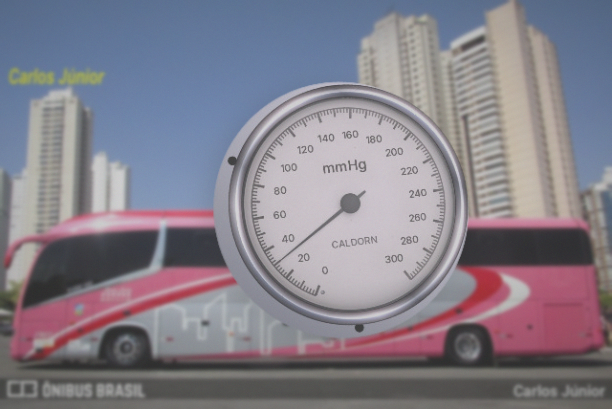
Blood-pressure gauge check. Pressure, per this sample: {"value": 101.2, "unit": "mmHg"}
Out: {"value": 30, "unit": "mmHg"}
